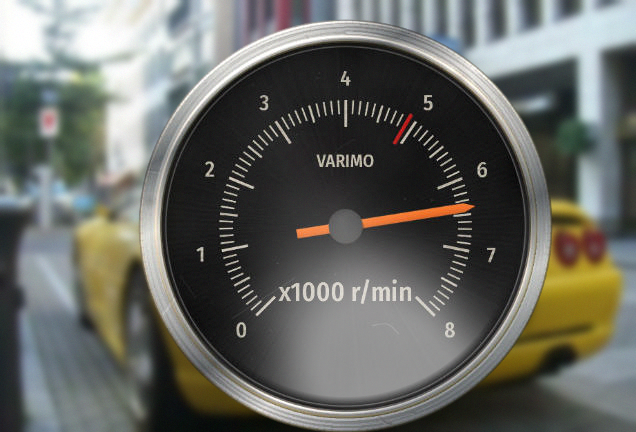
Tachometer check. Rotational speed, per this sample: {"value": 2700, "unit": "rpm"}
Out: {"value": 6400, "unit": "rpm"}
